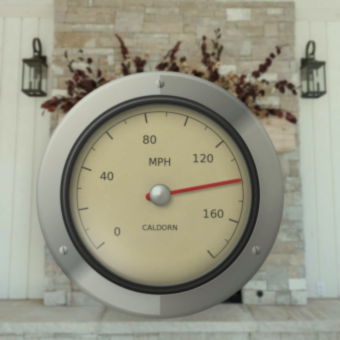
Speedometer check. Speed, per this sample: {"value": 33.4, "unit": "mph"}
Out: {"value": 140, "unit": "mph"}
